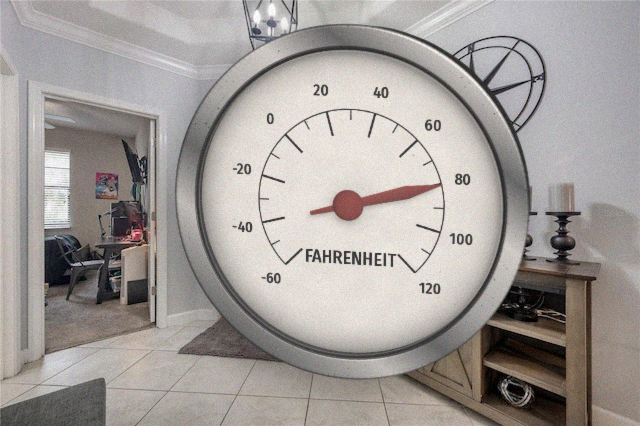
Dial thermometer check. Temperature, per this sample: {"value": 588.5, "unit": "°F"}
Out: {"value": 80, "unit": "°F"}
